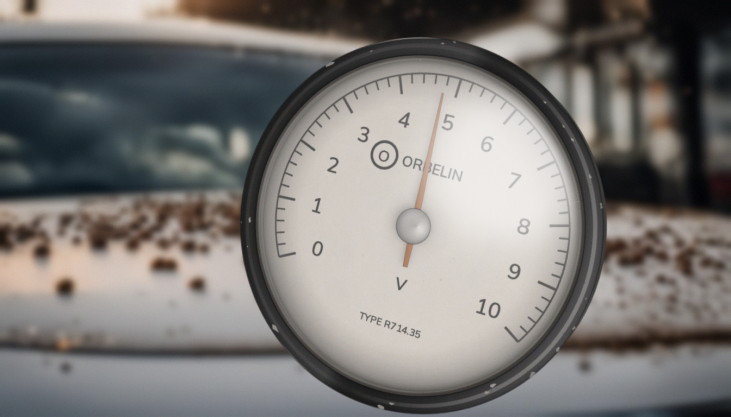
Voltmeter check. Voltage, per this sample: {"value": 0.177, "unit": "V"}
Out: {"value": 4.8, "unit": "V"}
